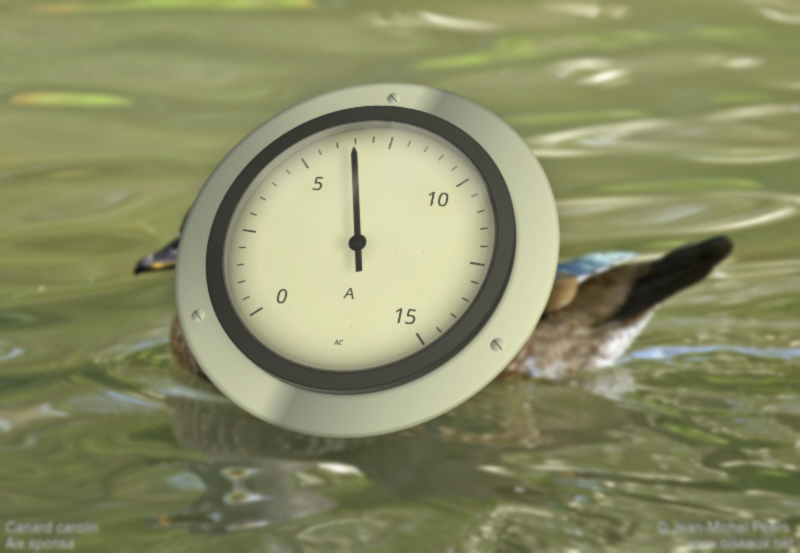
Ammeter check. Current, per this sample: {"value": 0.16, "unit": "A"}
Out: {"value": 6.5, "unit": "A"}
